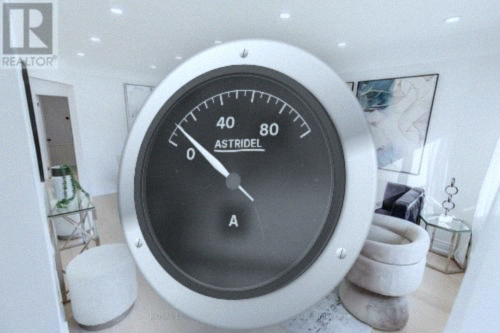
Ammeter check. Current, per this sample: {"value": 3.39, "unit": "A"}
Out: {"value": 10, "unit": "A"}
